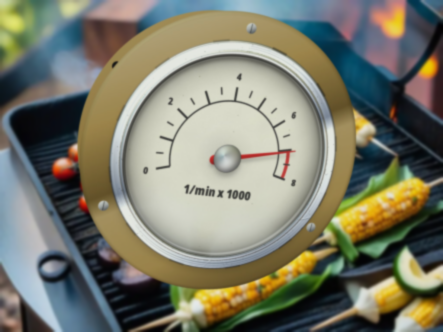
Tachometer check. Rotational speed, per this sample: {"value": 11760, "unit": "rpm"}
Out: {"value": 7000, "unit": "rpm"}
